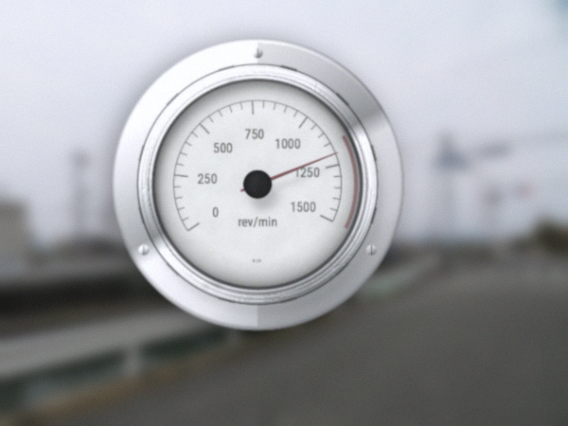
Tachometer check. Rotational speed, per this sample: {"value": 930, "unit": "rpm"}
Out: {"value": 1200, "unit": "rpm"}
